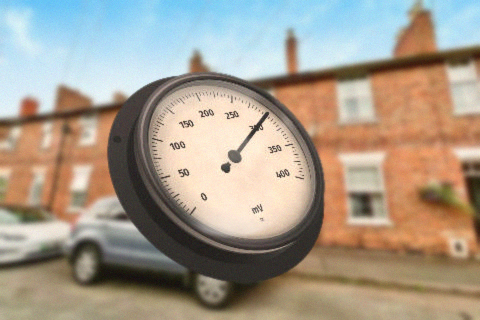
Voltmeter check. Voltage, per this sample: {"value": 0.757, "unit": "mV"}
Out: {"value": 300, "unit": "mV"}
